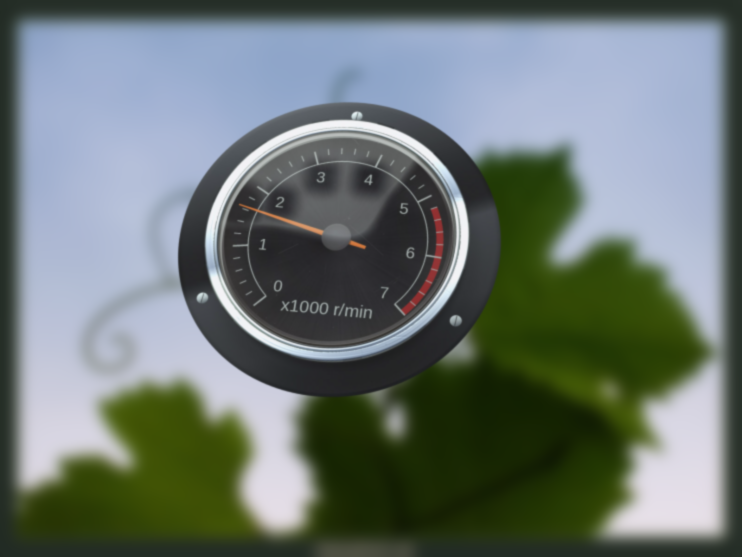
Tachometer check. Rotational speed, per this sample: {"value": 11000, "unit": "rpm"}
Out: {"value": 1600, "unit": "rpm"}
